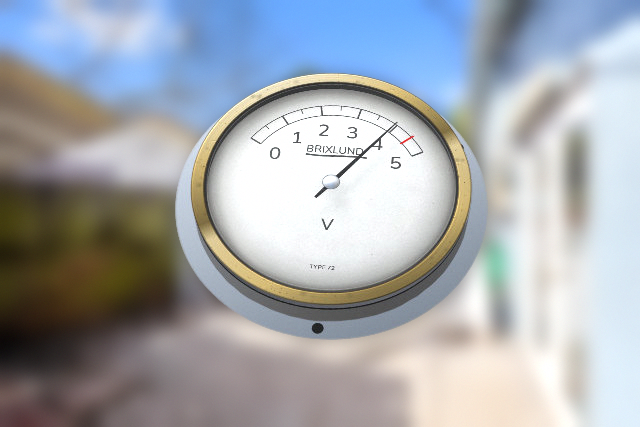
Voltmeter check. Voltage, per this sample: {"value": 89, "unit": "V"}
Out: {"value": 4, "unit": "V"}
